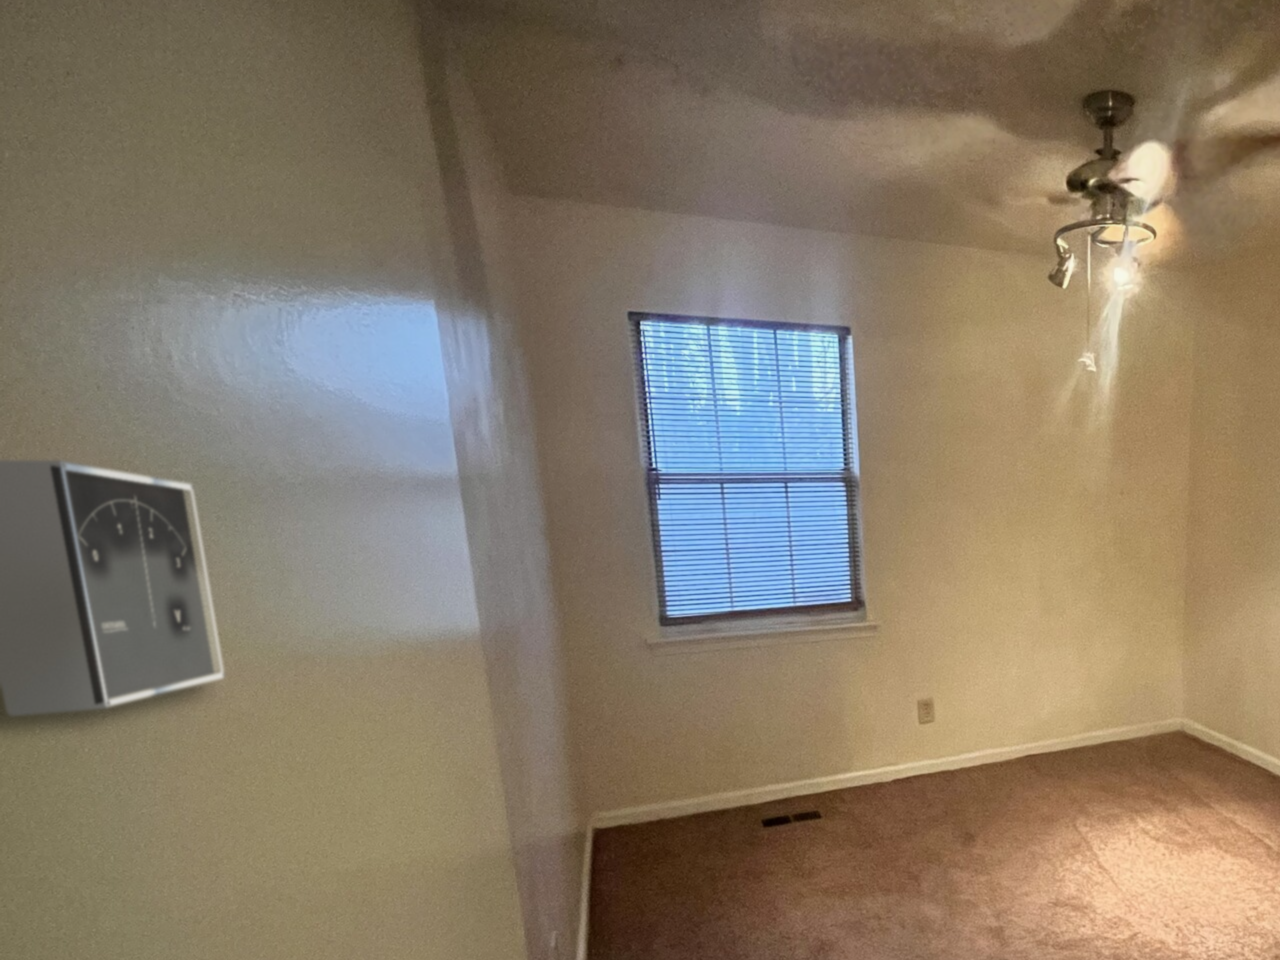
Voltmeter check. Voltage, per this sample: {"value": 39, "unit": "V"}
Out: {"value": 1.5, "unit": "V"}
